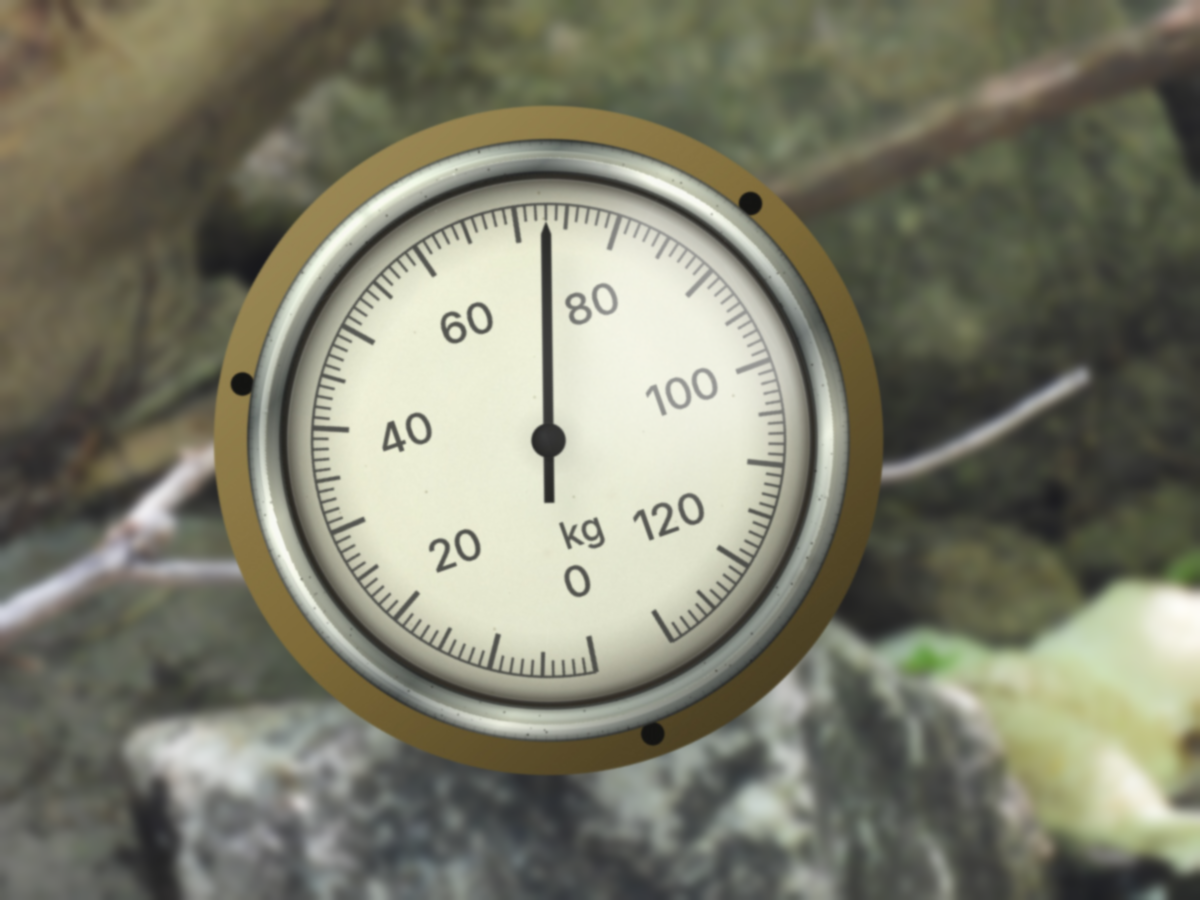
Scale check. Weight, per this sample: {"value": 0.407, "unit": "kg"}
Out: {"value": 73, "unit": "kg"}
